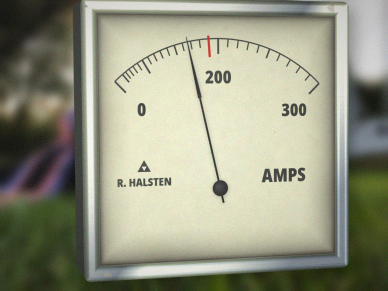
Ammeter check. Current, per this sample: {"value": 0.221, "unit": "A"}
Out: {"value": 165, "unit": "A"}
